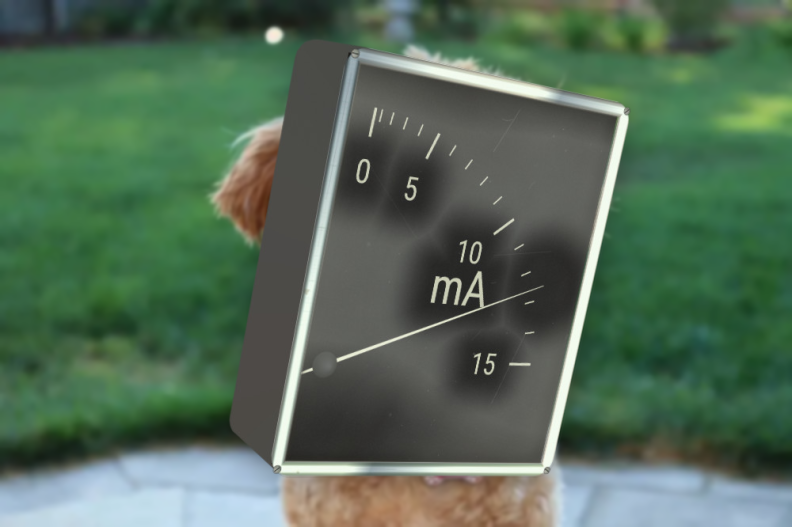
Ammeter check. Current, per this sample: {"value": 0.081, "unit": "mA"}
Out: {"value": 12.5, "unit": "mA"}
